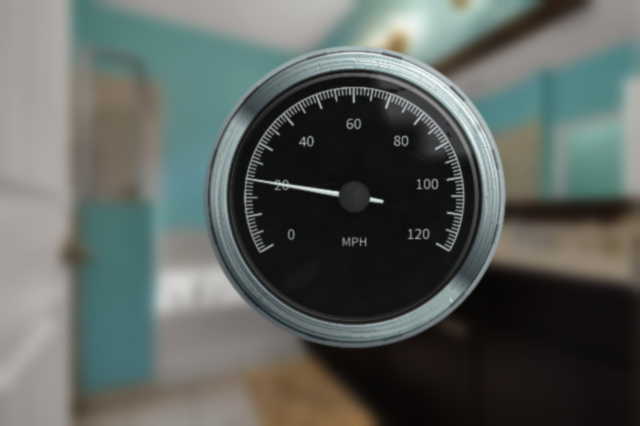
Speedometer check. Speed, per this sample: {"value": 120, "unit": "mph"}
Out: {"value": 20, "unit": "mph"}
